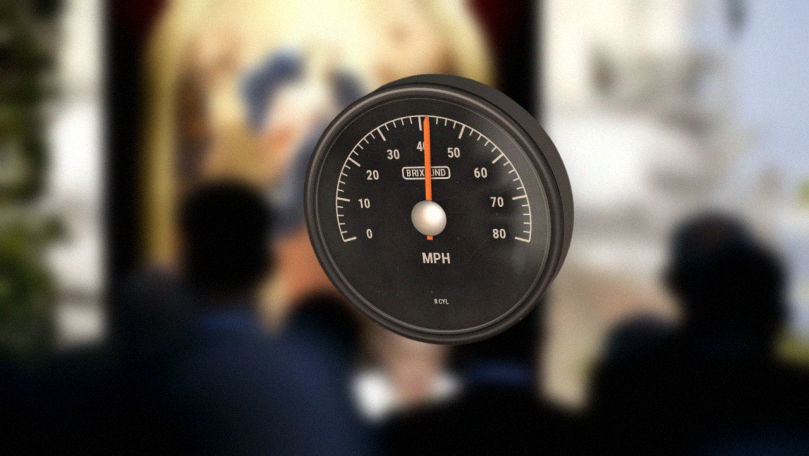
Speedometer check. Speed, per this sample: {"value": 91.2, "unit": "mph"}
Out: {"value": 42, "unit": "mph"}
